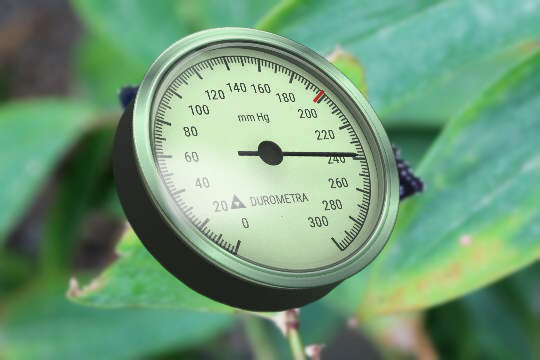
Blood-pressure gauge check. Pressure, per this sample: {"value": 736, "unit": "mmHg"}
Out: {"value": 240, "unit": "mmHg"}
